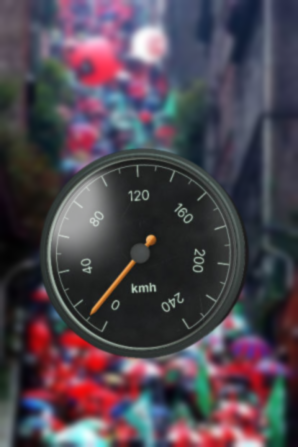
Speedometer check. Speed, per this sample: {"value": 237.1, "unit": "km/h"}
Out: {"value": 10, "unit": "km/h"}
